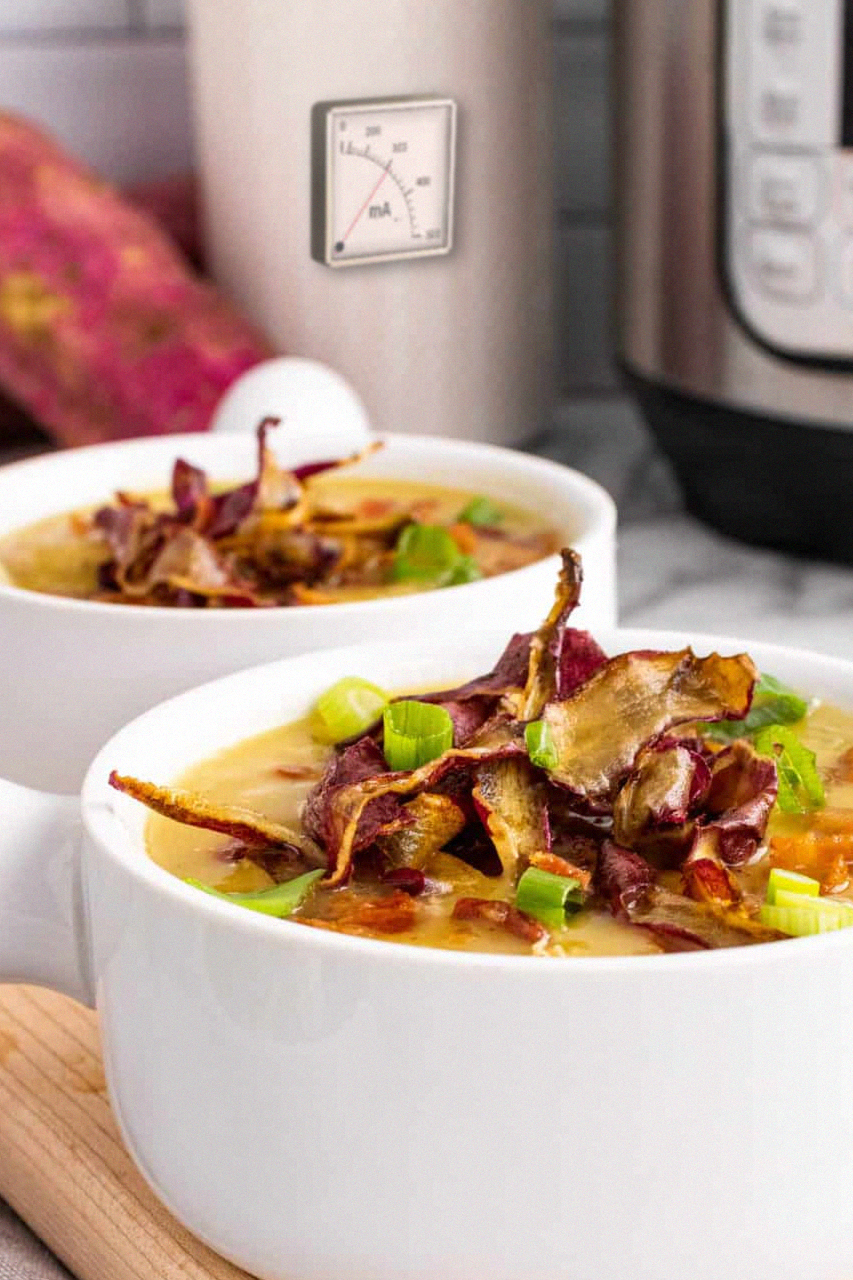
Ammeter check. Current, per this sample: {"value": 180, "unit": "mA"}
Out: {"value": 300, "unit": "mA"}
